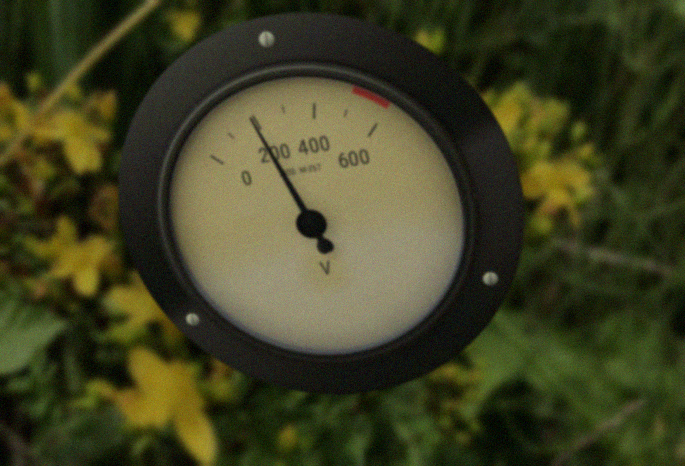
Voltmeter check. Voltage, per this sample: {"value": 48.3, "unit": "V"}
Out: {"value": 200, "unit": "V"}
